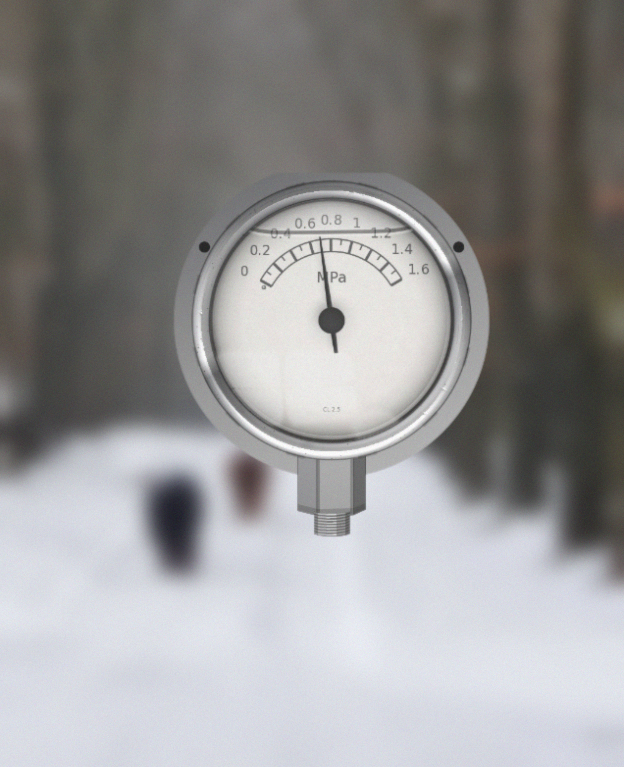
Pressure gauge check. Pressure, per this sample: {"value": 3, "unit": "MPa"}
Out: {"value": 0.7, "unit": "MPa"}
